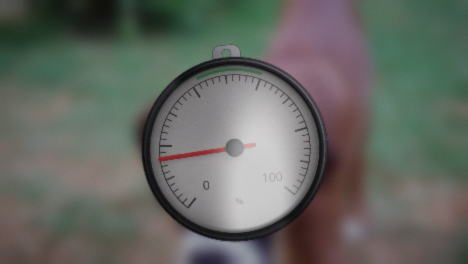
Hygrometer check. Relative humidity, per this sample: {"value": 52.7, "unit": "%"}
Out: {"value": 16, "unit": "%"}
